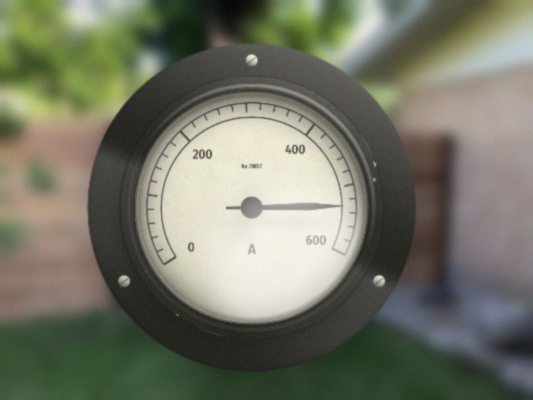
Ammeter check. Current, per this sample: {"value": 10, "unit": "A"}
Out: {"value": 530, "unit": "A"}
